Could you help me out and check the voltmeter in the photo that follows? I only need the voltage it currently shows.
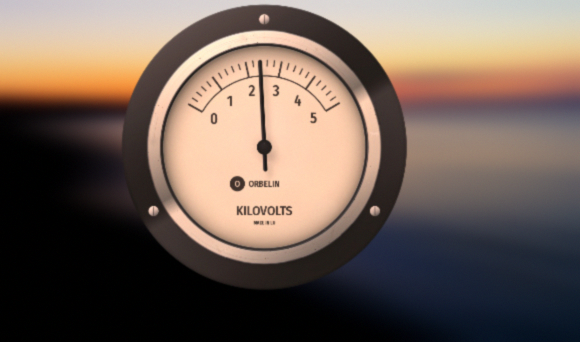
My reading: 2.4 kV
